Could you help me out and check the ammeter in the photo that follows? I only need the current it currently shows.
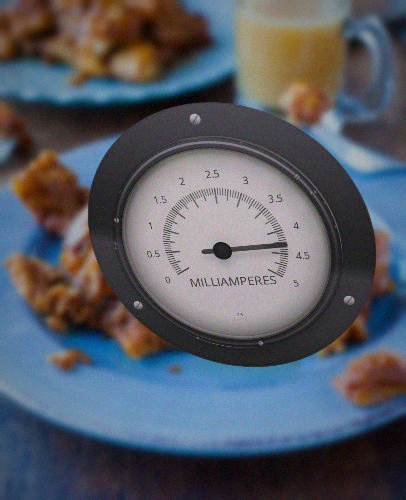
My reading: 4.25 mA
